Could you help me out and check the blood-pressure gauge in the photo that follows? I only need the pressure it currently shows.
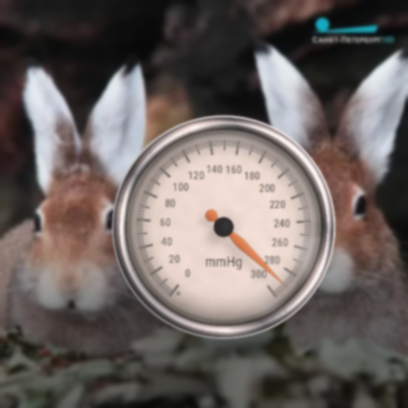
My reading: 290 mmHg
